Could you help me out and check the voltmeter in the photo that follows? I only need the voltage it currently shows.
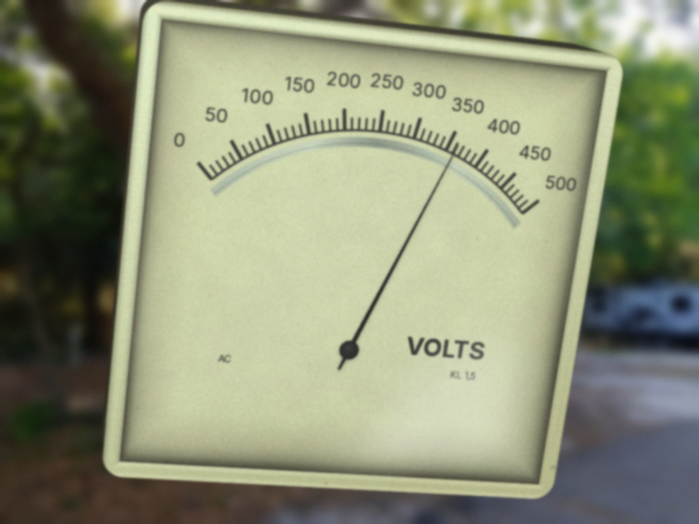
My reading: 360 V
